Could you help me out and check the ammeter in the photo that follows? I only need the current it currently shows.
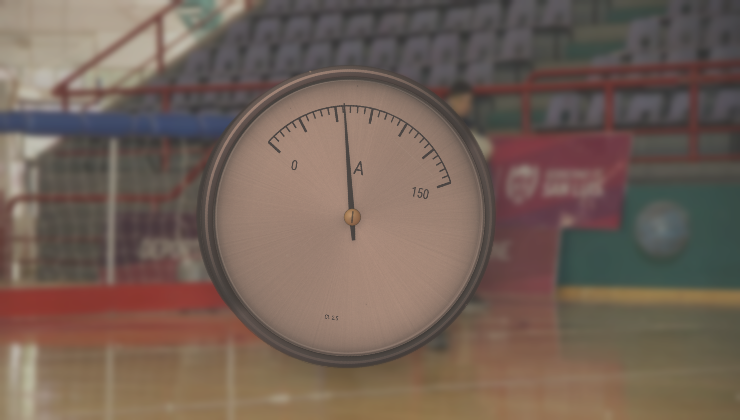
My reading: 55 A
